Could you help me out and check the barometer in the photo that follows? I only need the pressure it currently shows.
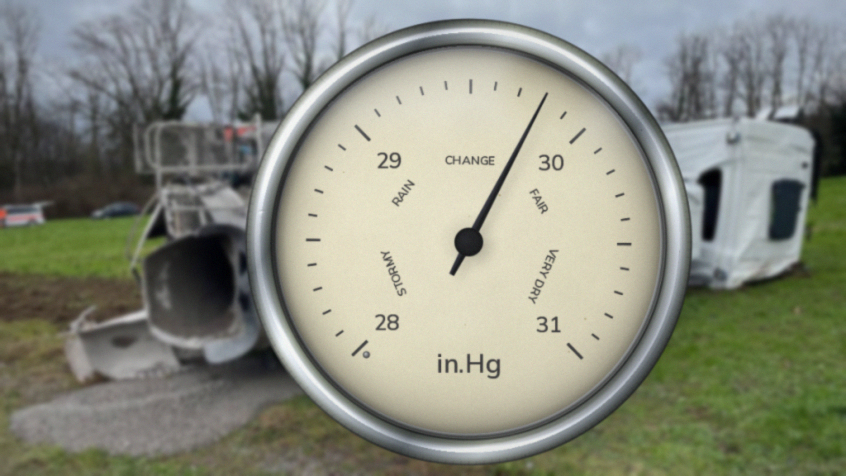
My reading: 29.8 inHg
